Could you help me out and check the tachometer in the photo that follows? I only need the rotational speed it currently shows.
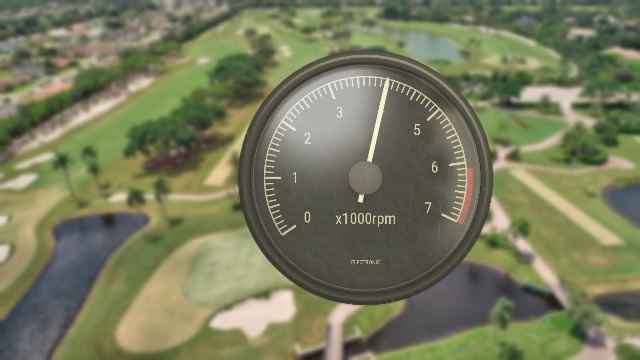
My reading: 4000 rpm
